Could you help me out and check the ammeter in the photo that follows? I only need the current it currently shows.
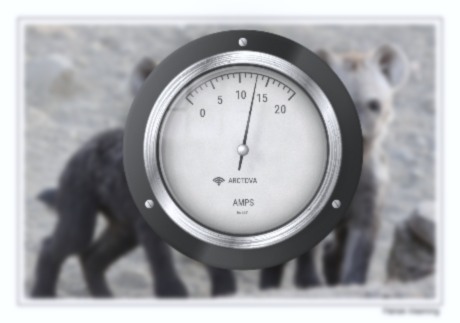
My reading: 13 A
